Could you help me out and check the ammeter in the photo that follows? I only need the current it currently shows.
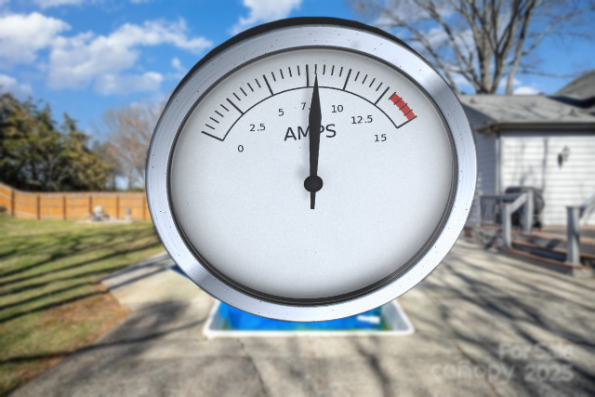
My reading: 8 A
